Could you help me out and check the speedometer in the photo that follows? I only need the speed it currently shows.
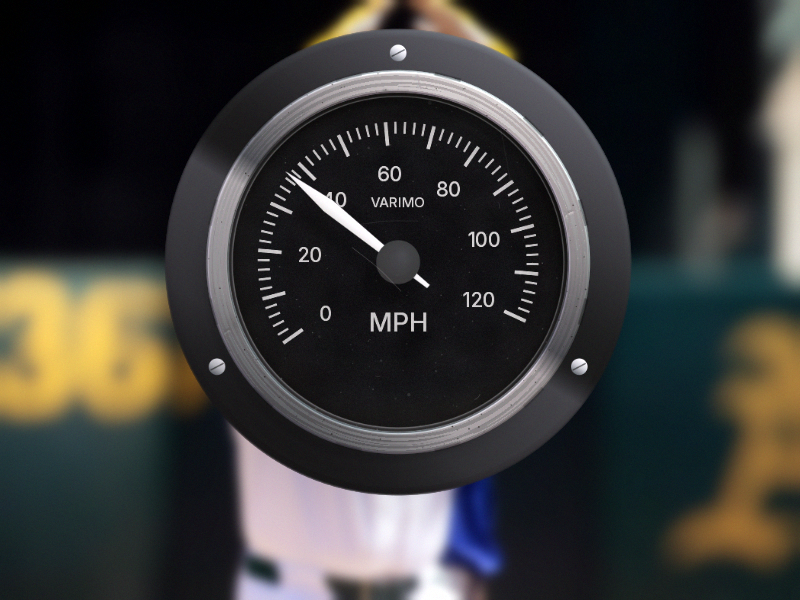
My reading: 37 mph
